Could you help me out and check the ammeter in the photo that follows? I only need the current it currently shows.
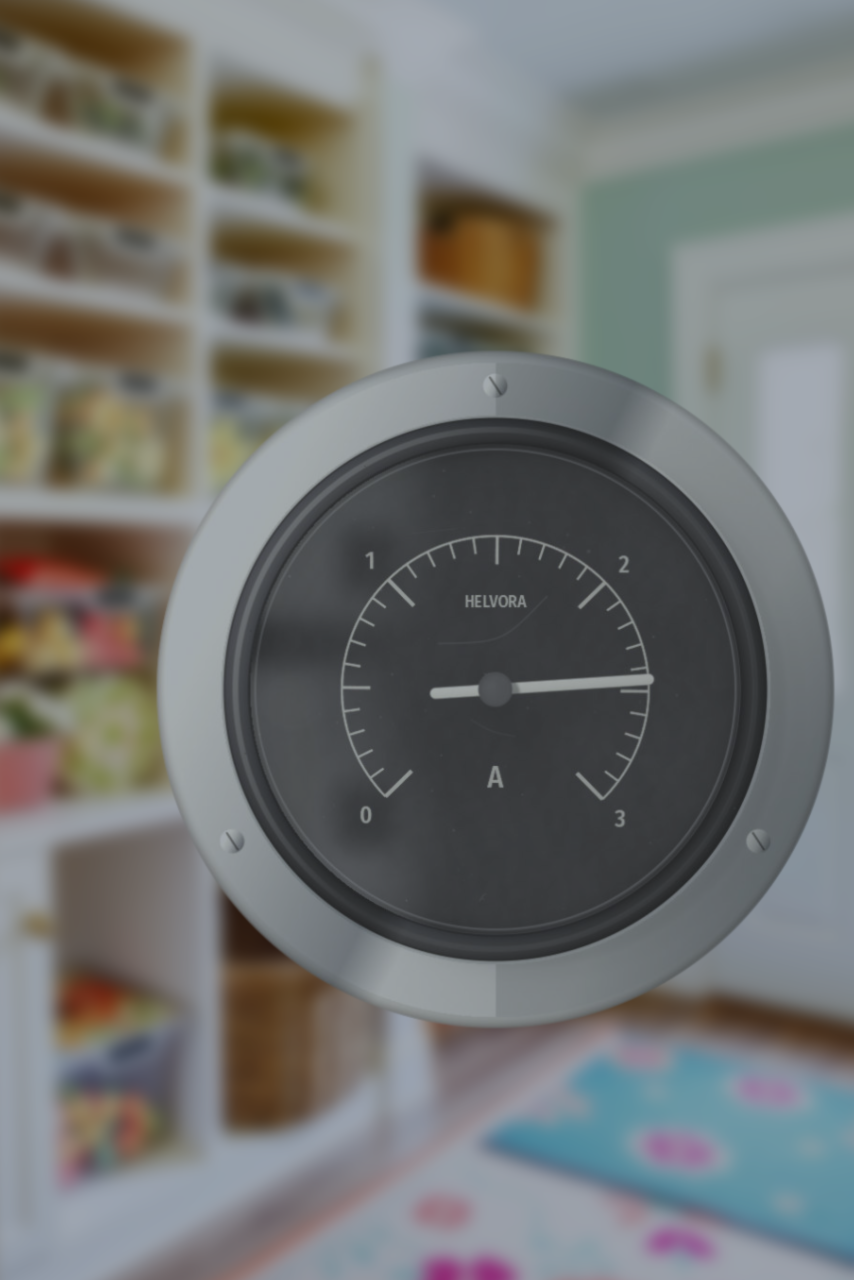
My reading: 2.45 A
